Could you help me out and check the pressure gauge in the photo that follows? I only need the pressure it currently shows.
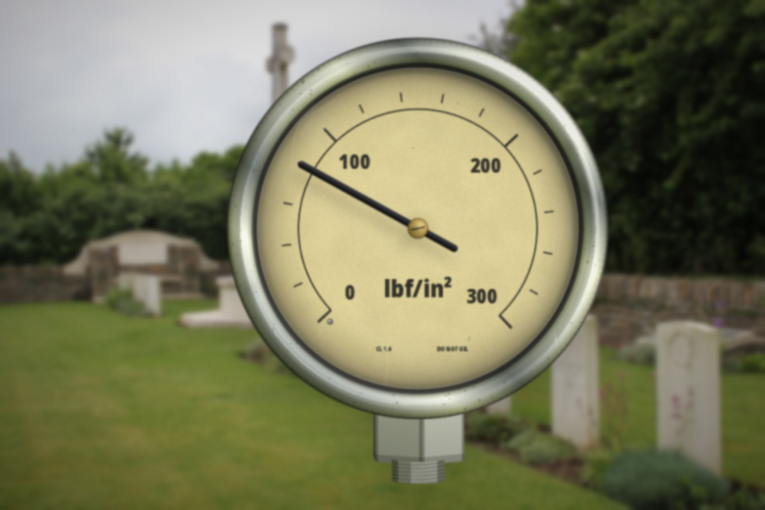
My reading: 80 psi
